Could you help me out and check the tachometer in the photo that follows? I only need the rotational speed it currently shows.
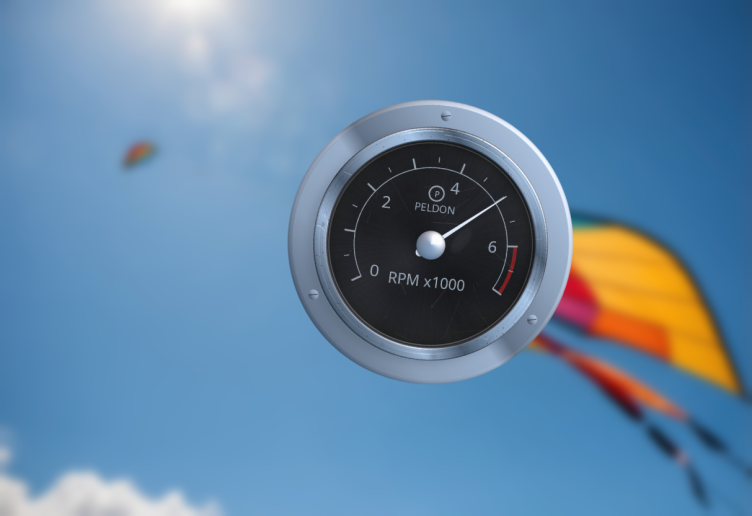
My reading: 5000 rpm
